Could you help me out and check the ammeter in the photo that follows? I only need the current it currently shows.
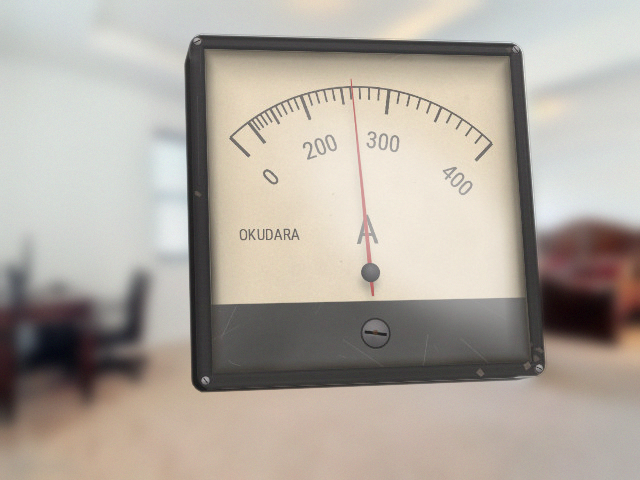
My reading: 260 A
